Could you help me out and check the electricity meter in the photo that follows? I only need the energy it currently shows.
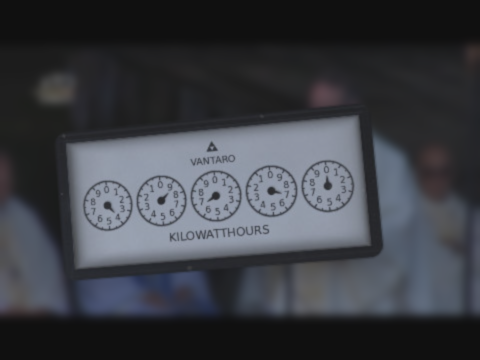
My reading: 38670 kWh
